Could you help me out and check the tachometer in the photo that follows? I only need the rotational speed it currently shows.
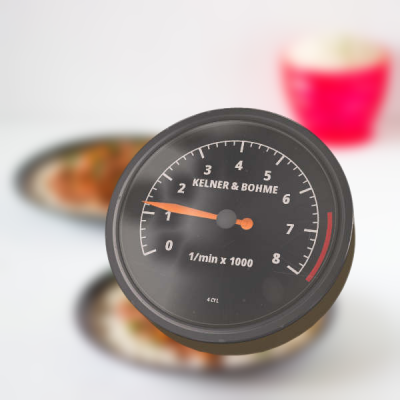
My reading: 1200 rpm
